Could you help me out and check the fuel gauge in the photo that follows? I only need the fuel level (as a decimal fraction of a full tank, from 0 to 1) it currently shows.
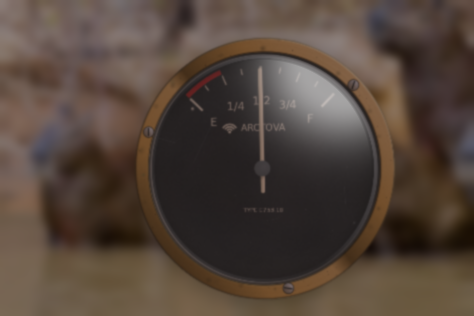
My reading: 0.5
